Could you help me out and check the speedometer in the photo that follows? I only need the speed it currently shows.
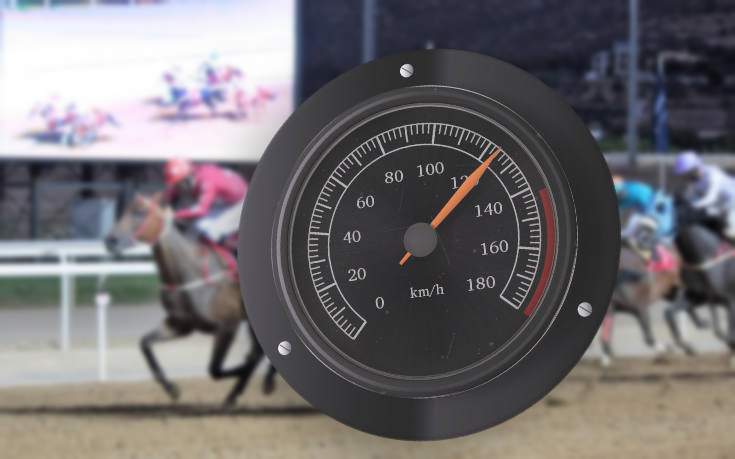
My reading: 124 km/h
